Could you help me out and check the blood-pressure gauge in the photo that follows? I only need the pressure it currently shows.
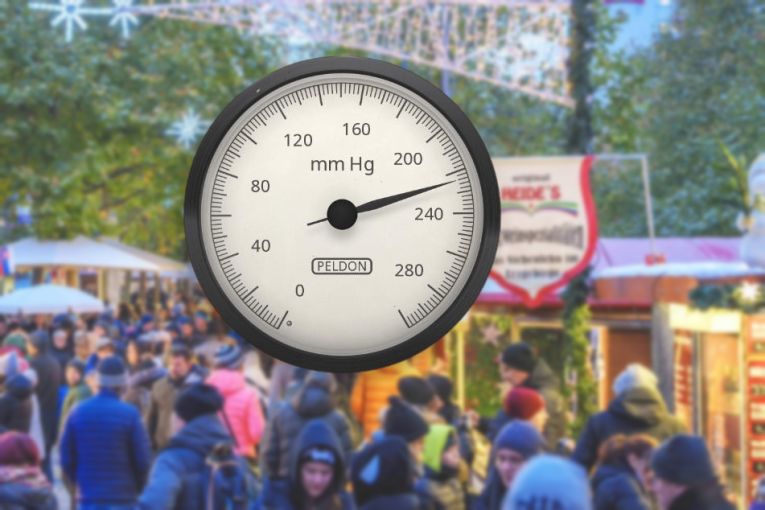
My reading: 224 mmHg
